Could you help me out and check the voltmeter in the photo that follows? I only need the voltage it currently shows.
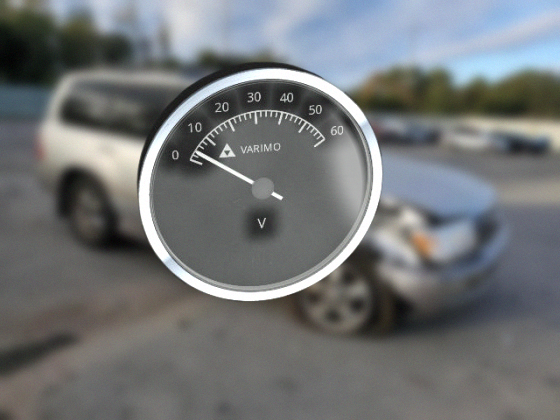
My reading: 4 V
